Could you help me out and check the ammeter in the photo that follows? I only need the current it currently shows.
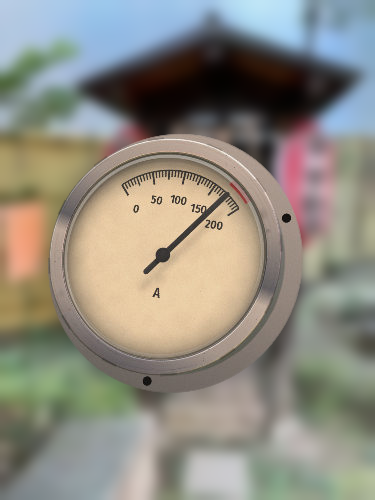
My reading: 175 A
